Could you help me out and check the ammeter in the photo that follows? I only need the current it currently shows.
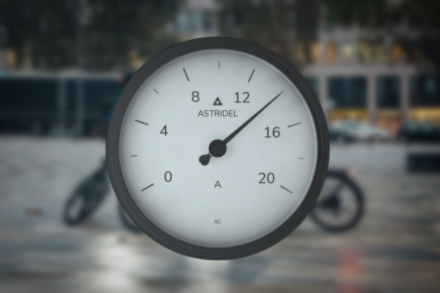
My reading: 14 A
